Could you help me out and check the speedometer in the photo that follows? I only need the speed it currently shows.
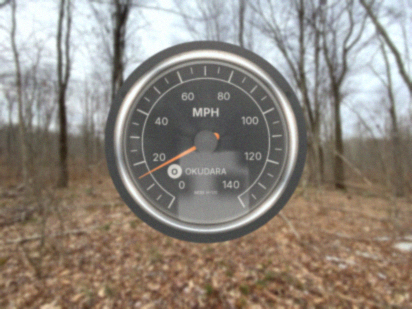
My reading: 15 mph
